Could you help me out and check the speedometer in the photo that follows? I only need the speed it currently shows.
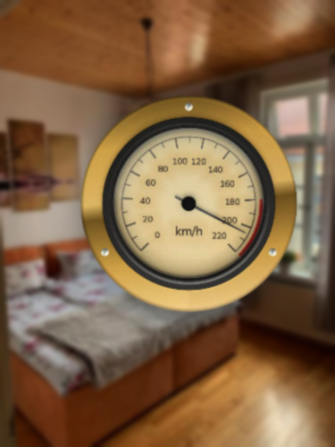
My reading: 205 km/h
